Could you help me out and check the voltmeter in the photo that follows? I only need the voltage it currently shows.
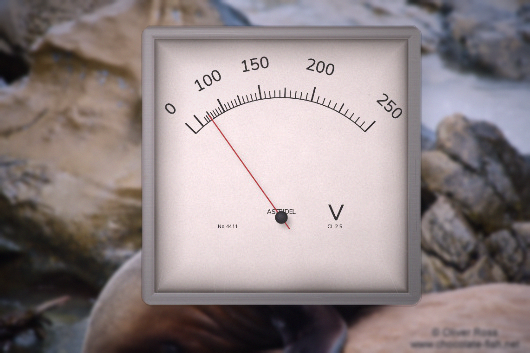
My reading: 75 V
